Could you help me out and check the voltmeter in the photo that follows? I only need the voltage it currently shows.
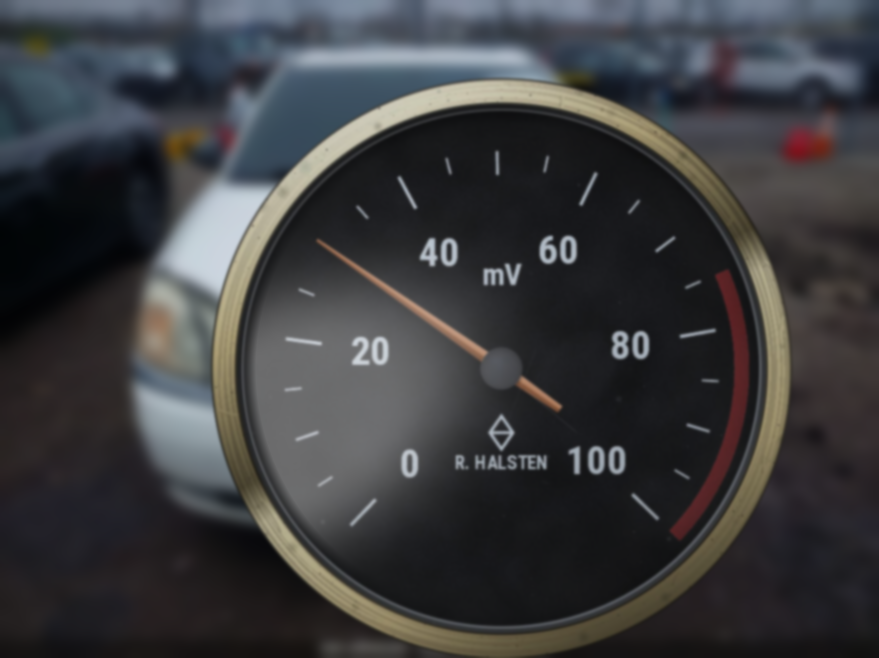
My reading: 30 mV
